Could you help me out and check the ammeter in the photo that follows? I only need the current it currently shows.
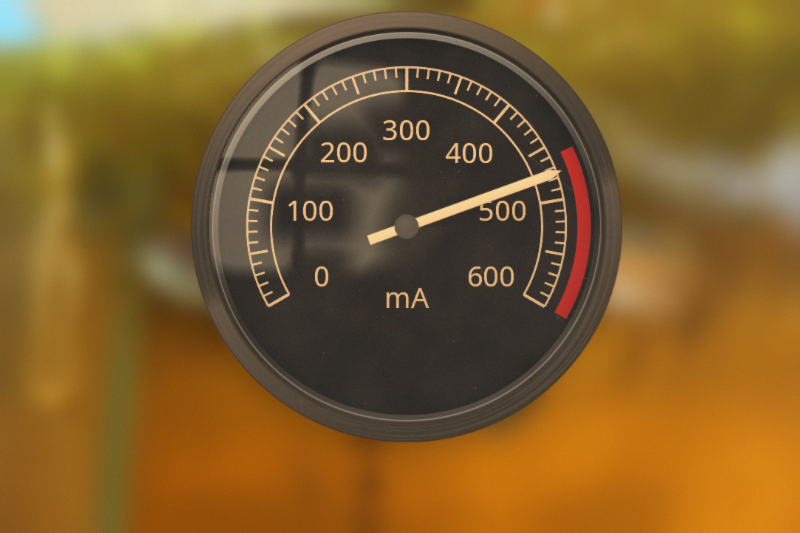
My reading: 475 mA
